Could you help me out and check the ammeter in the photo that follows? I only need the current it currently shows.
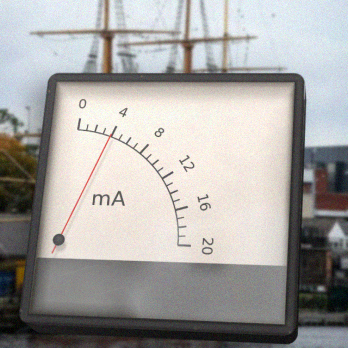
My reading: 4 mA
